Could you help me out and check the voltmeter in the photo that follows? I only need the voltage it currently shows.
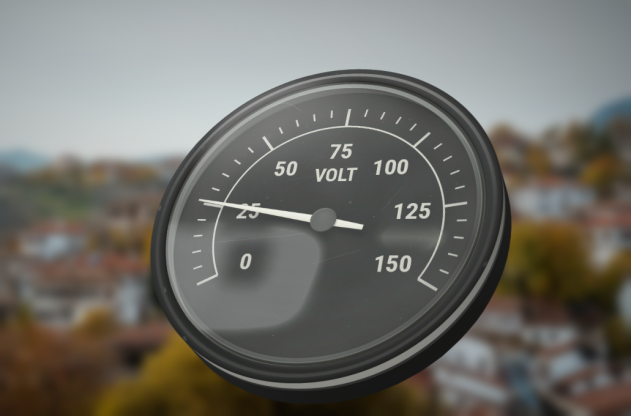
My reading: 25 V
